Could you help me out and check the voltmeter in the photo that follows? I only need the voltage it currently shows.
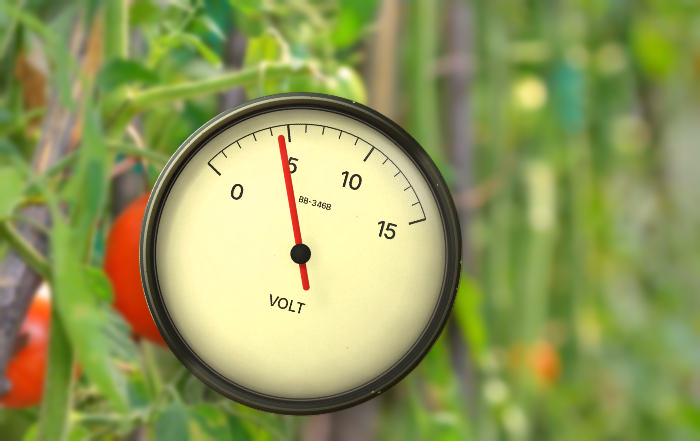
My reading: 4.5 V
